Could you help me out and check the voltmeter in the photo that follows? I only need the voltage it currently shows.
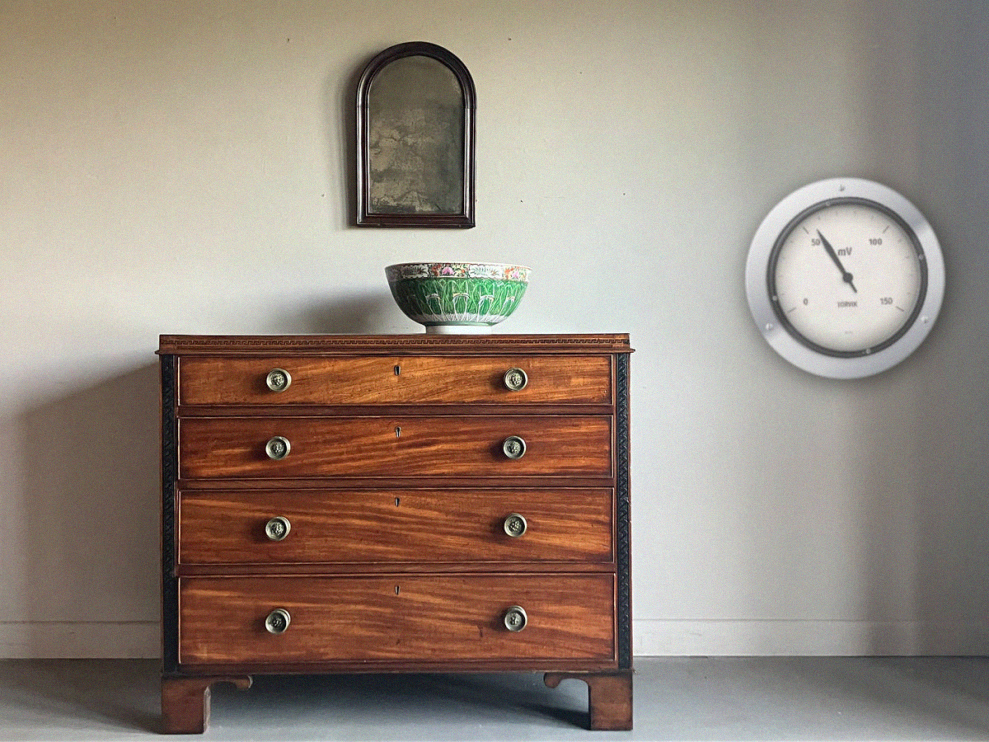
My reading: 55 mV
